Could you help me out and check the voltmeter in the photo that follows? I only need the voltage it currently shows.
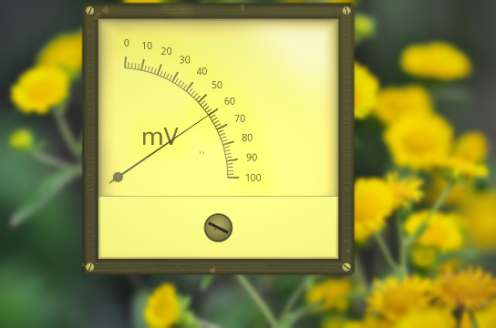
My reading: 60 mV
